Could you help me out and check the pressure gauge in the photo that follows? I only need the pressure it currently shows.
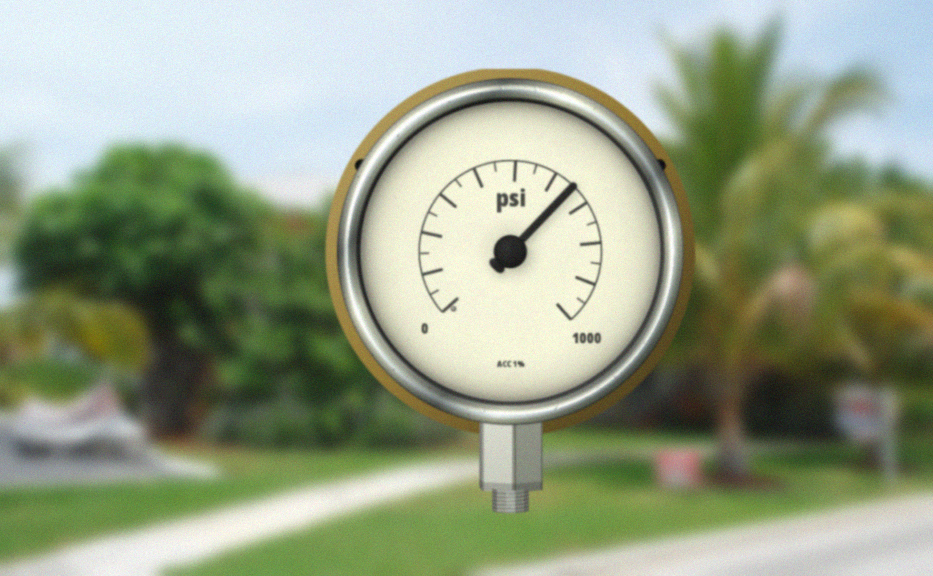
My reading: 650 psi
